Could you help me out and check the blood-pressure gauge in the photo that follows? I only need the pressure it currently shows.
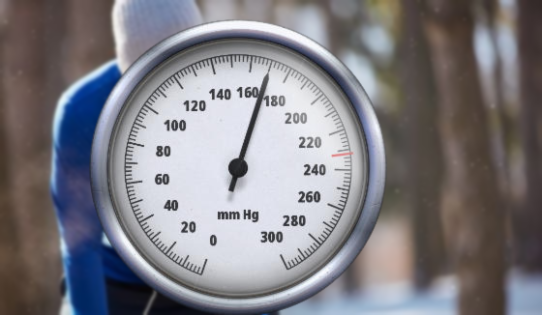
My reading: 170 mmHg
